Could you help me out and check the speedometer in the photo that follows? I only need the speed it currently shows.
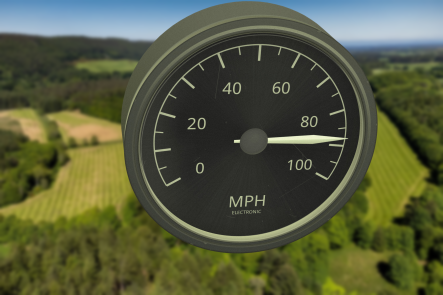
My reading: 87.5 mph
